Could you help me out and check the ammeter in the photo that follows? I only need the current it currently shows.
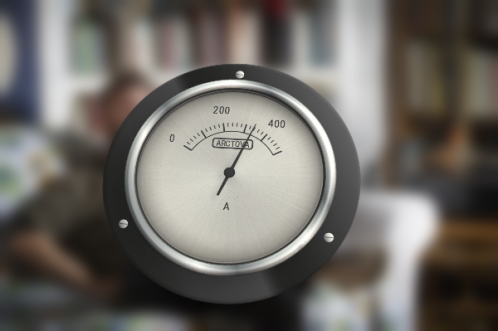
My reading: 340 A
